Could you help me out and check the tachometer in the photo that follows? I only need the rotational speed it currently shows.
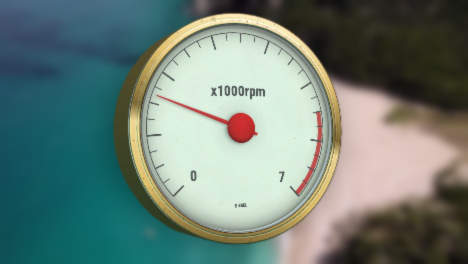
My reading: 1625 rpm
